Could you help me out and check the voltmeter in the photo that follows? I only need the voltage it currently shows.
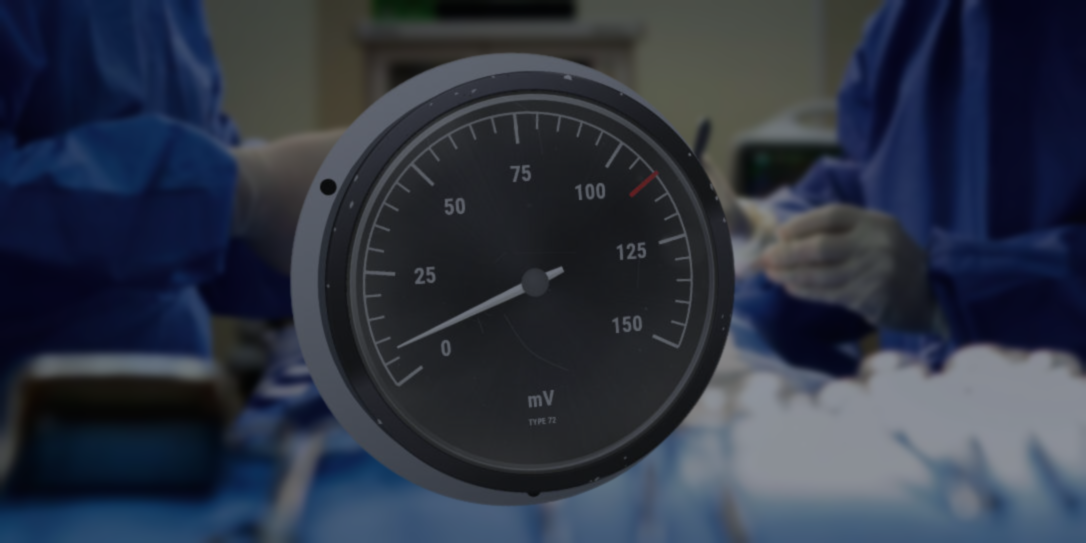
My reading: 7.5 mV
